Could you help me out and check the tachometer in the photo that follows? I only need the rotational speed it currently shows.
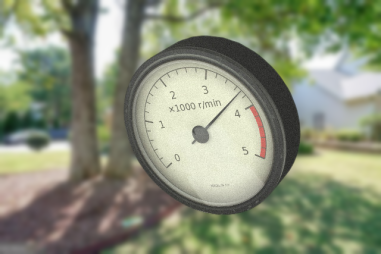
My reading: 3700 rpm
